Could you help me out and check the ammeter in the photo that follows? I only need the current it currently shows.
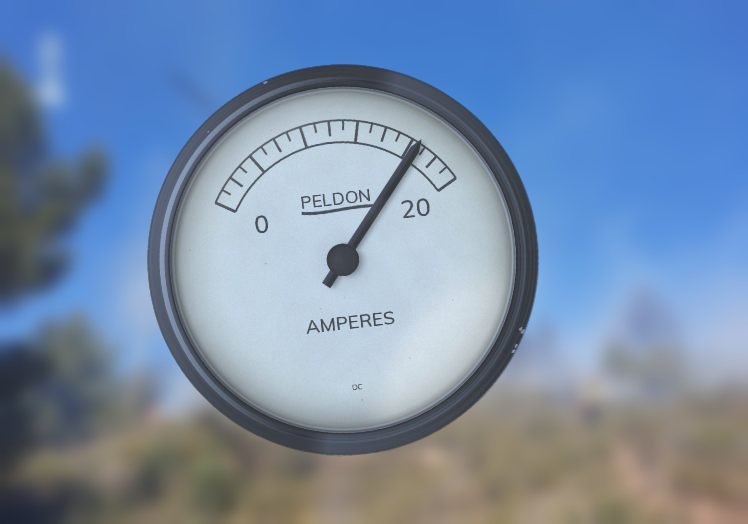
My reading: 16.5 A
